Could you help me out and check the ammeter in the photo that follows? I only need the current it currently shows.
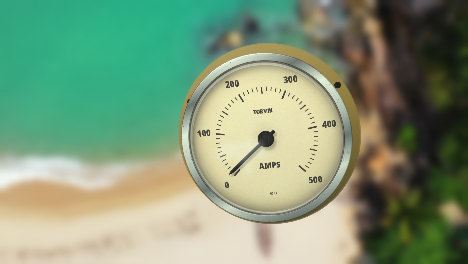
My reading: 10 A
